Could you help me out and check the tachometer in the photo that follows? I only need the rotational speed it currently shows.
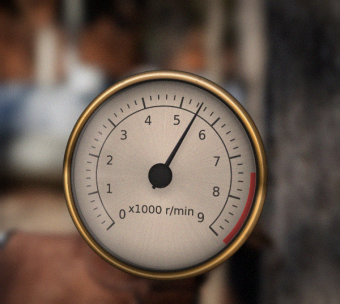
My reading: 5500 rpm
